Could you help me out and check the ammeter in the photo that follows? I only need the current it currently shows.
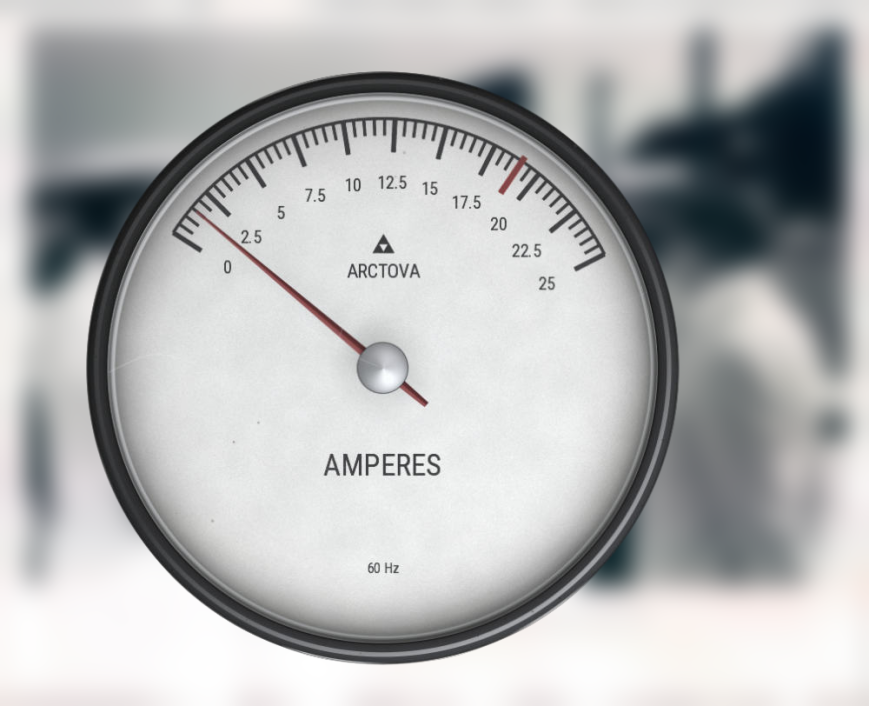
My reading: 1.5 A
